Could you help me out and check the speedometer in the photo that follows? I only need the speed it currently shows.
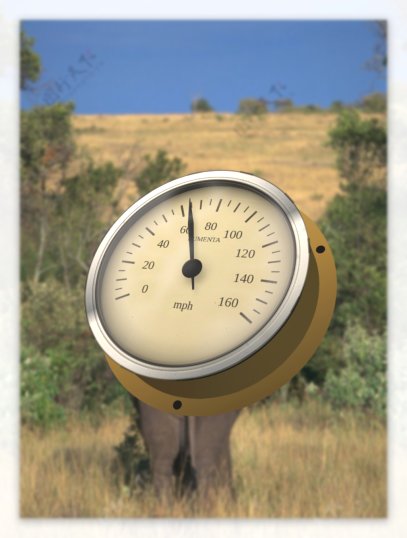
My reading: 65 mph
